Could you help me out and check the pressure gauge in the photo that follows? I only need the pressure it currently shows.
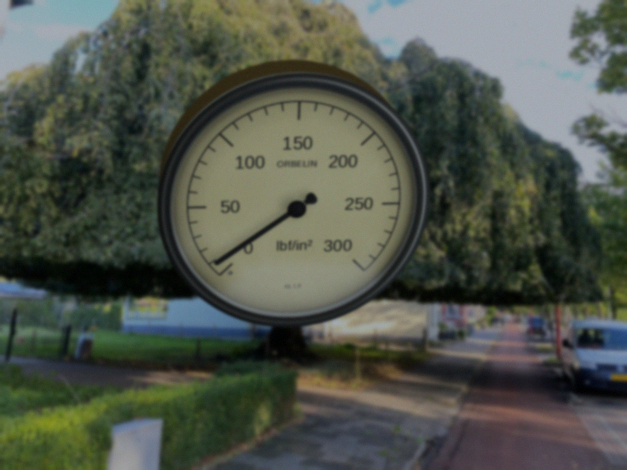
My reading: 10 psi
